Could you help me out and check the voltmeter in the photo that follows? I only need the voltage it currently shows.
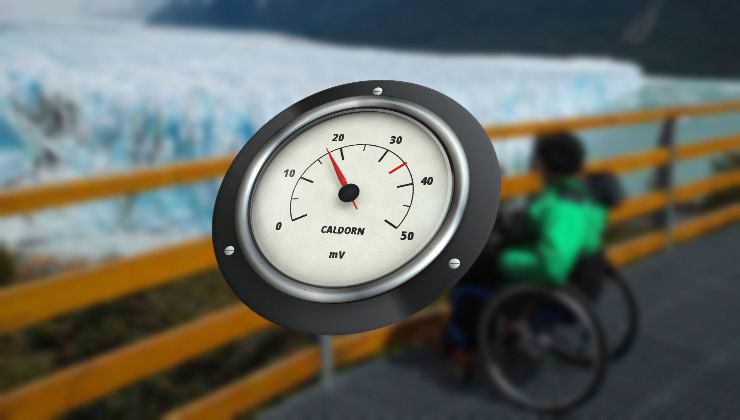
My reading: 17.5 mV
